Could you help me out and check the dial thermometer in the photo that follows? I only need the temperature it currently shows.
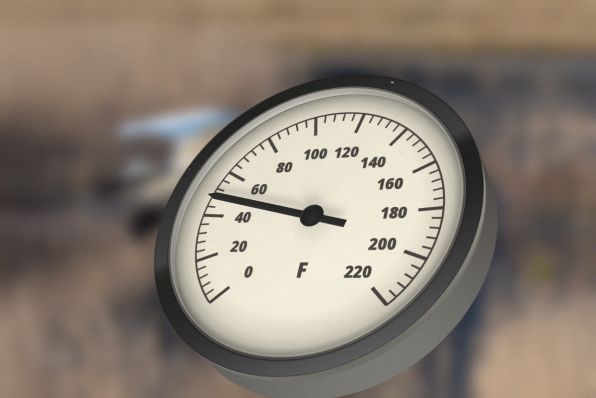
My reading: 48 °F
